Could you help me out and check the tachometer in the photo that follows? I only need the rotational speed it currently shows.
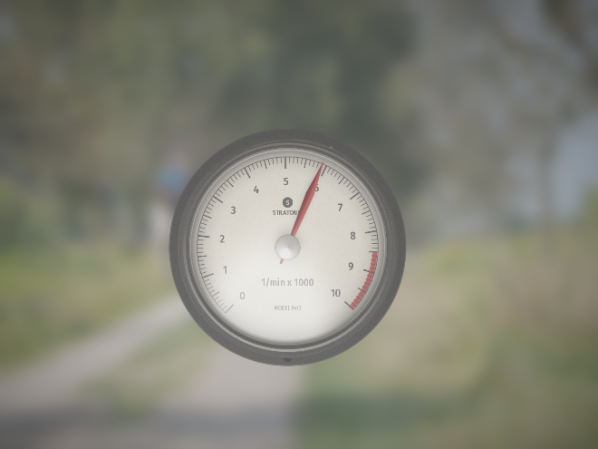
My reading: 5900 rpm
